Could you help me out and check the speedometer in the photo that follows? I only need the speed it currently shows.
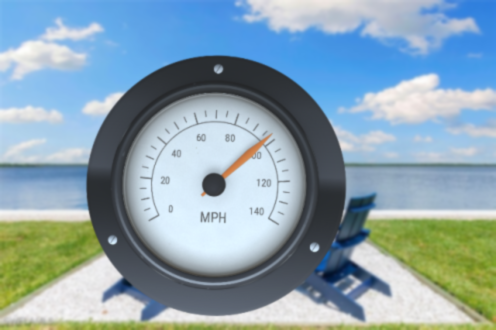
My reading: 97.5 mph
